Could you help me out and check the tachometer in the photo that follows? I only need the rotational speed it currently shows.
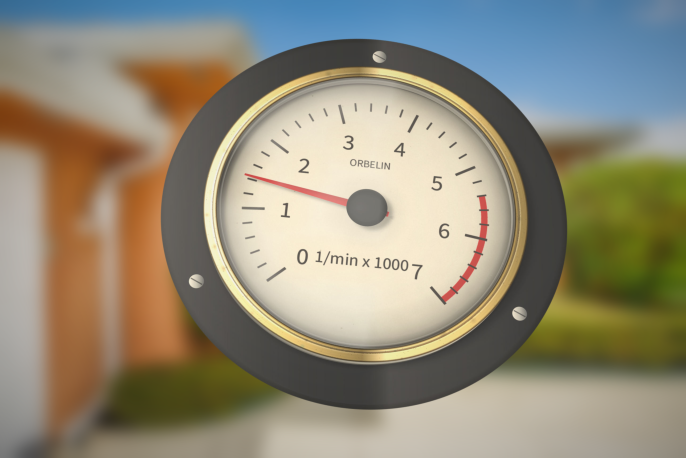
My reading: 1400 rpm
